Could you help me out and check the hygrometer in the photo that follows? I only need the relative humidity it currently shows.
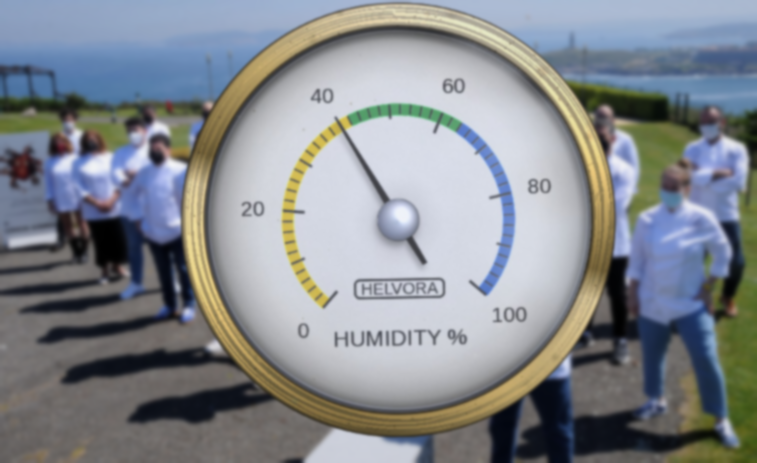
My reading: 40 %
